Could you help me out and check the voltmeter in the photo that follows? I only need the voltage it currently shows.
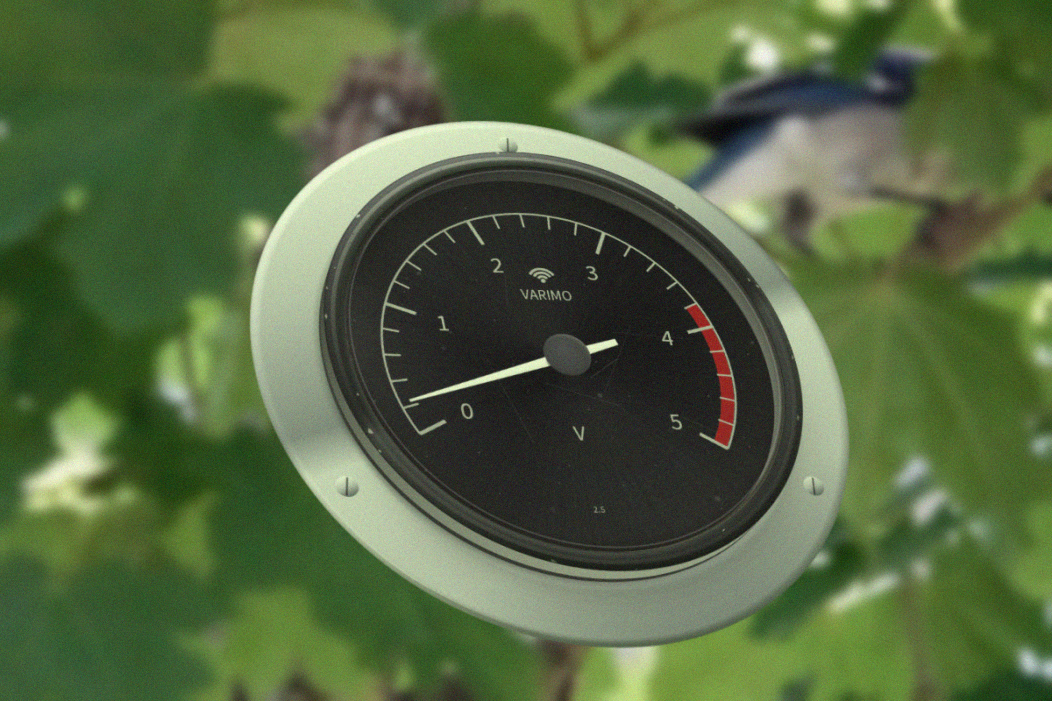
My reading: 0.2 V
